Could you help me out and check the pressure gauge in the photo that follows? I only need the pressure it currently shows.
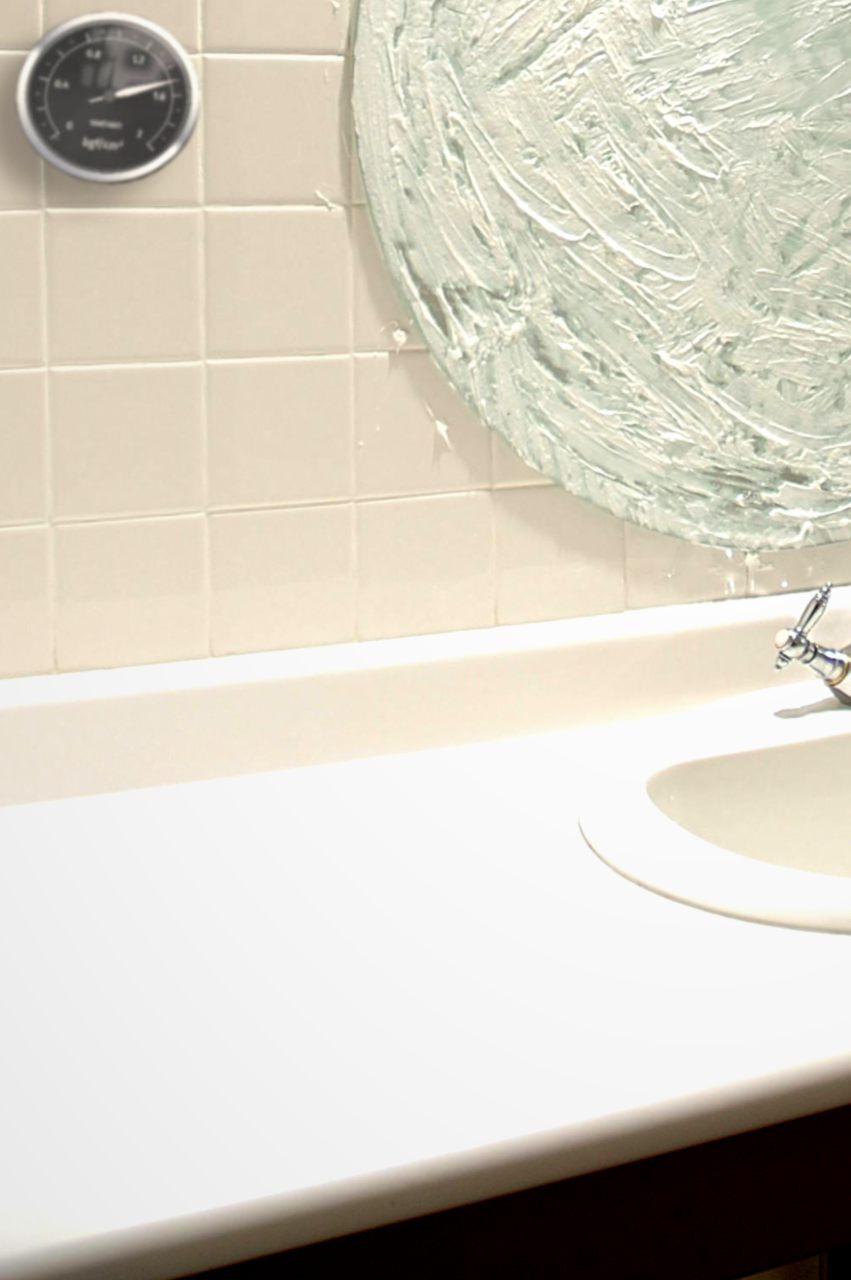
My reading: 1.5 kg/cm²
